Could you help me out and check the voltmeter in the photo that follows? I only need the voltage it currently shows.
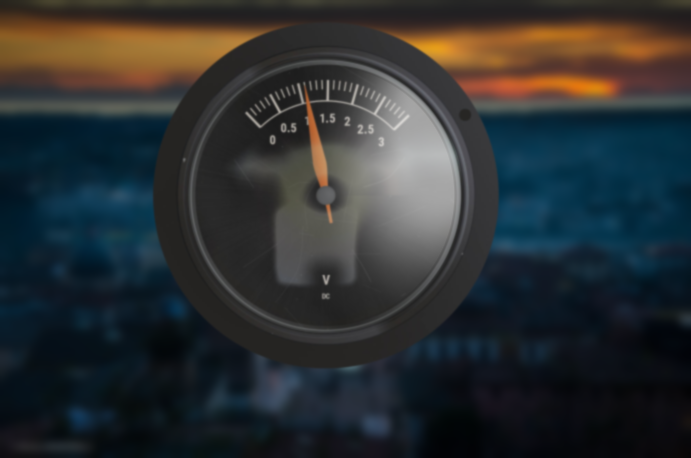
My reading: 1.1 V
